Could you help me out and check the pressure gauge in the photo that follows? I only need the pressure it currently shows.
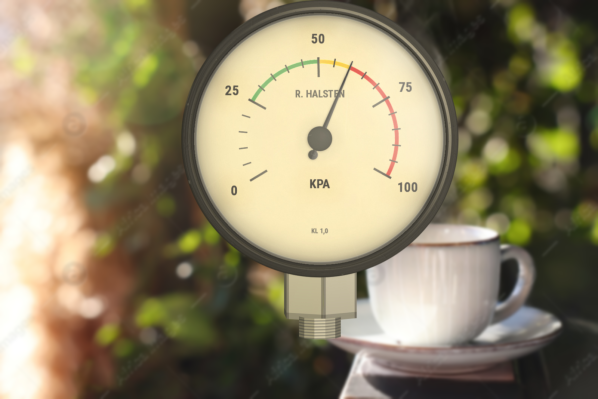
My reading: 60 kPa
